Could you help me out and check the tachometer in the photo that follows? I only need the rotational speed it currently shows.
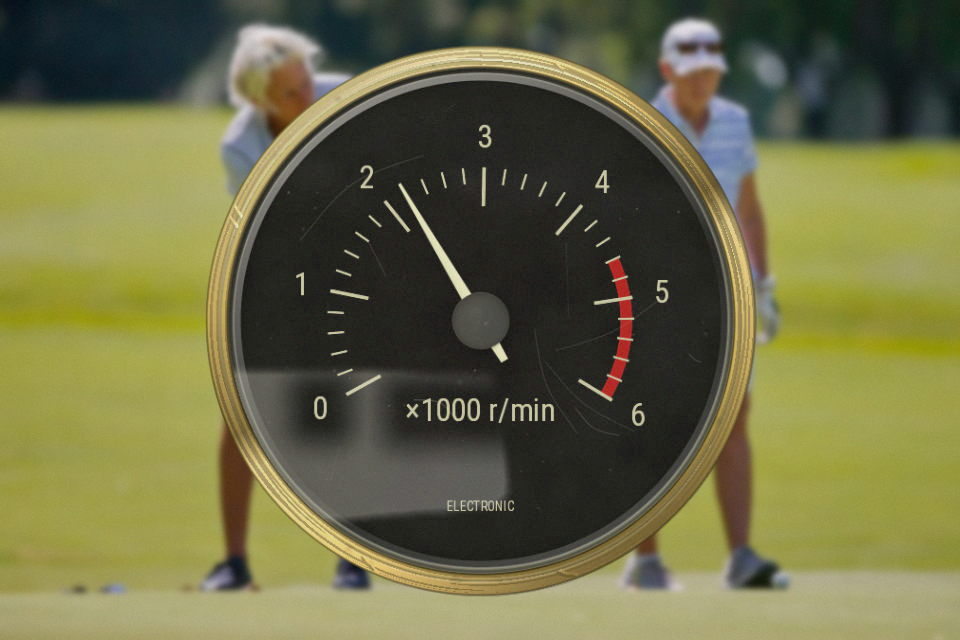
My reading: 2200 rpm
